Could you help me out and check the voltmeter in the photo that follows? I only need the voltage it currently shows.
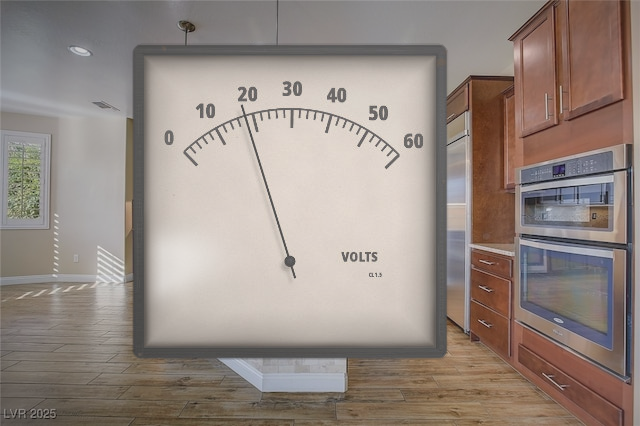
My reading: 18 V
